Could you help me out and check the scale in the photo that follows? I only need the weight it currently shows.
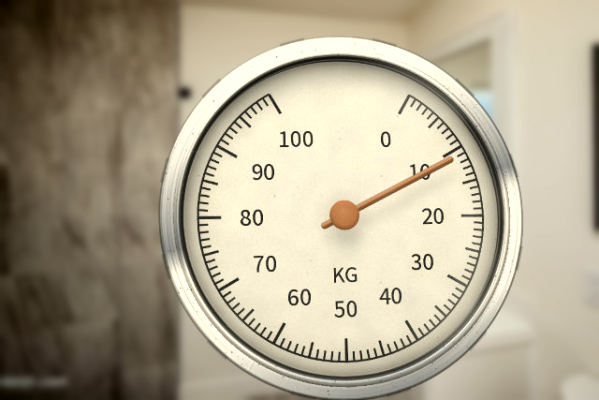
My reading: 11 kg
